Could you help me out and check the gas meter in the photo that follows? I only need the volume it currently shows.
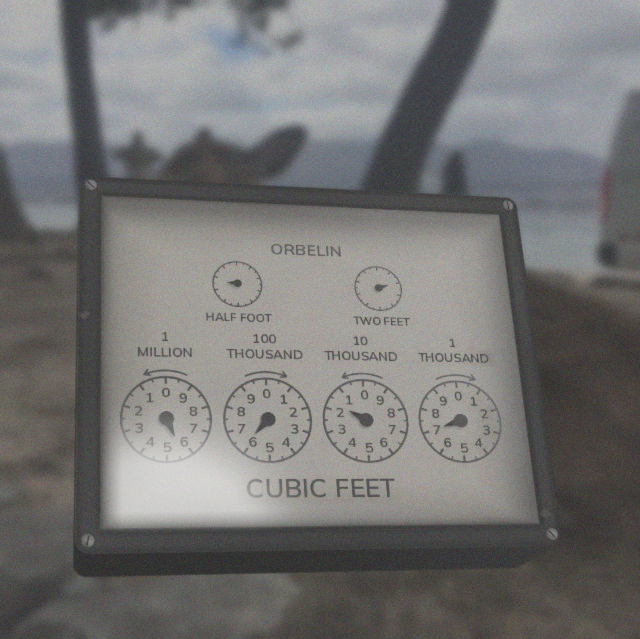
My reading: 561700 ft³
